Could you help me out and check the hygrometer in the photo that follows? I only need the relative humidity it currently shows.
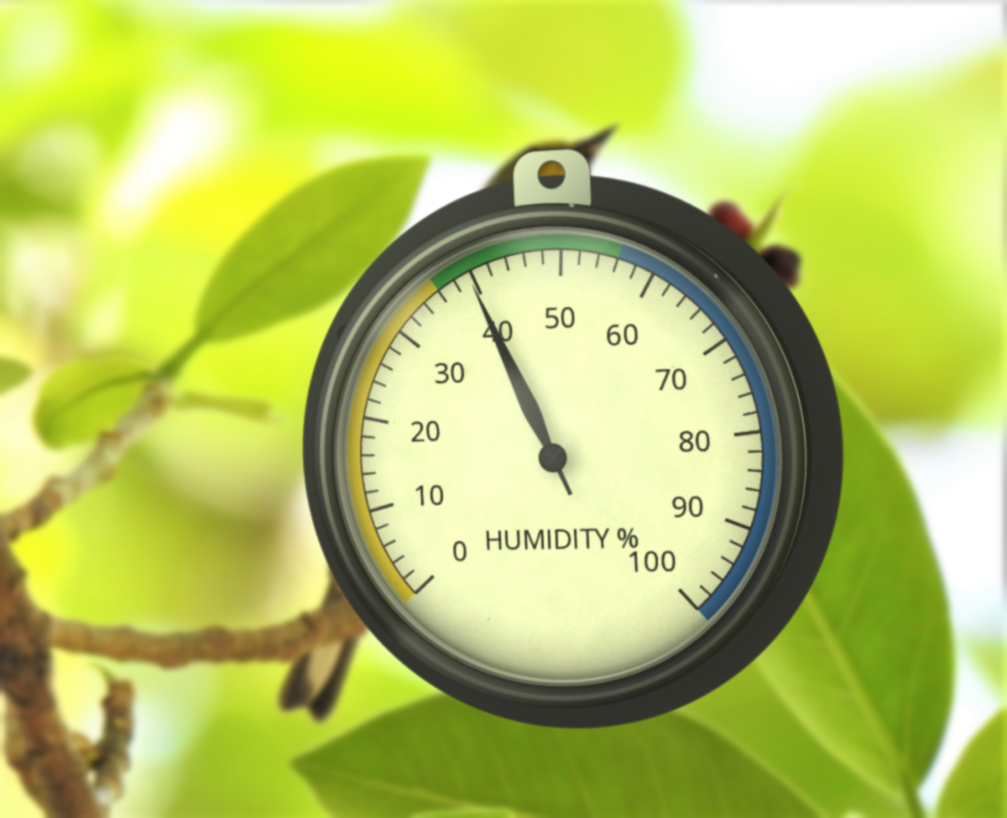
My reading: 40 %
